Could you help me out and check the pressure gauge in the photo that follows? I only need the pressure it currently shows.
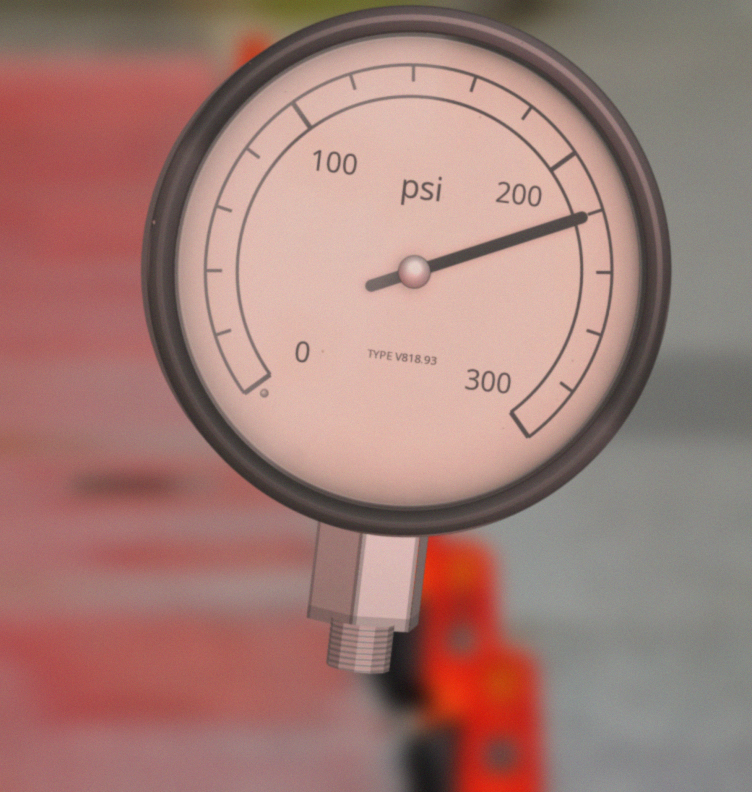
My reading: 220 psi
